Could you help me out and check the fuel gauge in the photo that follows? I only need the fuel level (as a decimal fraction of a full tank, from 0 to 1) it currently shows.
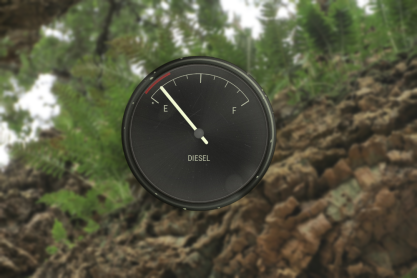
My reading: 0.125
